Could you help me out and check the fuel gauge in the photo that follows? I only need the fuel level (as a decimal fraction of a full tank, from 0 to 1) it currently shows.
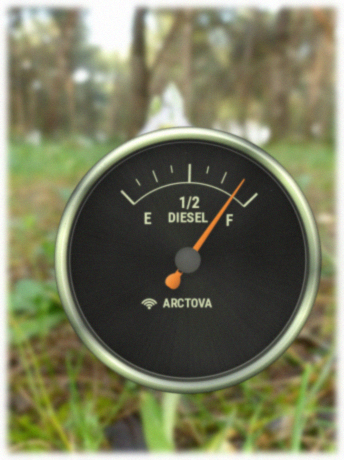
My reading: 0.875
